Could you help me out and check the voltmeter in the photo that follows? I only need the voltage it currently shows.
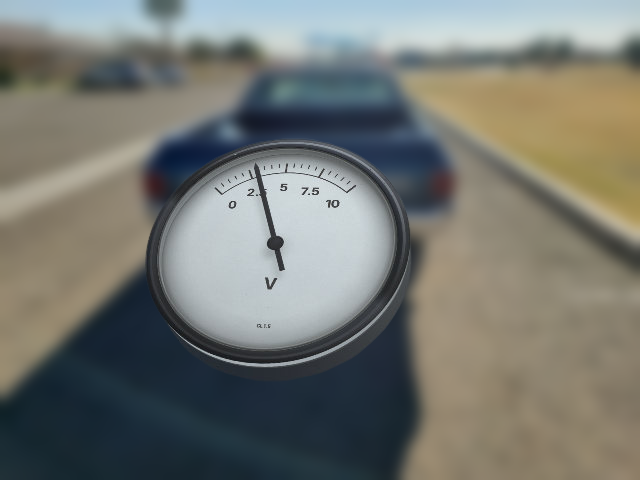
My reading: 3 V
